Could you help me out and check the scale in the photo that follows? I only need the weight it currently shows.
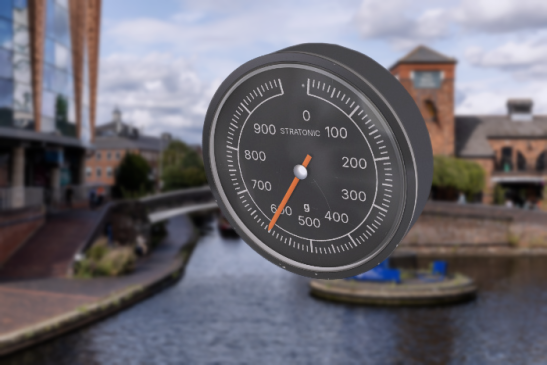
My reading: 600 g
